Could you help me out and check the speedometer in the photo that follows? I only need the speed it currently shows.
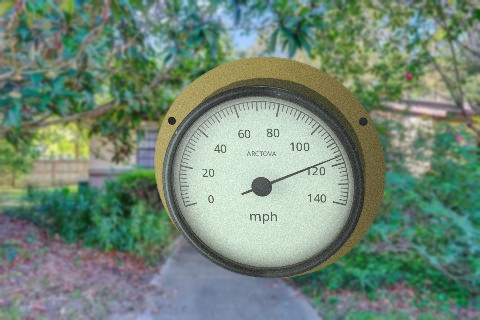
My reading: 116 mph
